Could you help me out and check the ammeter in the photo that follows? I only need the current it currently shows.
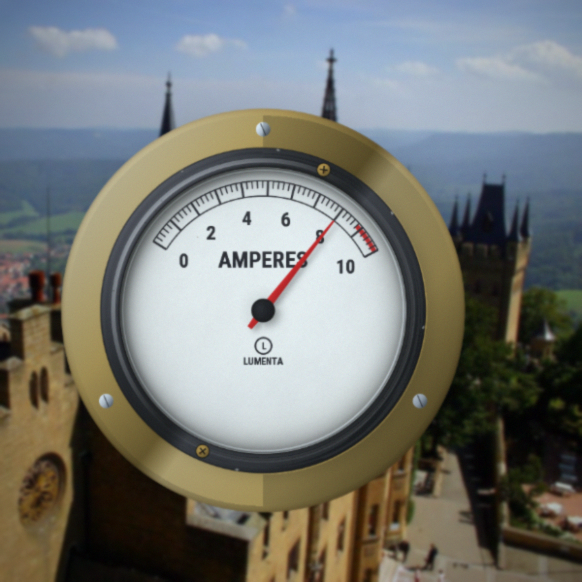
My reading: 8 A
